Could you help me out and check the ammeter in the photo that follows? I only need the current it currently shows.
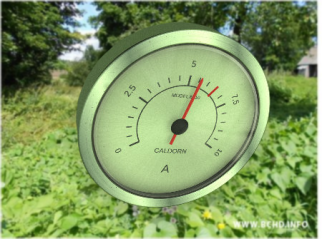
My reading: 5.5 A
